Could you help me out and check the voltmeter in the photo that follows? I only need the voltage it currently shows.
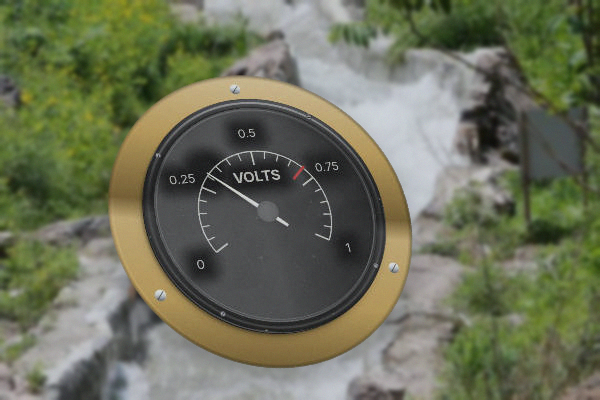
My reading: 0.3 V
